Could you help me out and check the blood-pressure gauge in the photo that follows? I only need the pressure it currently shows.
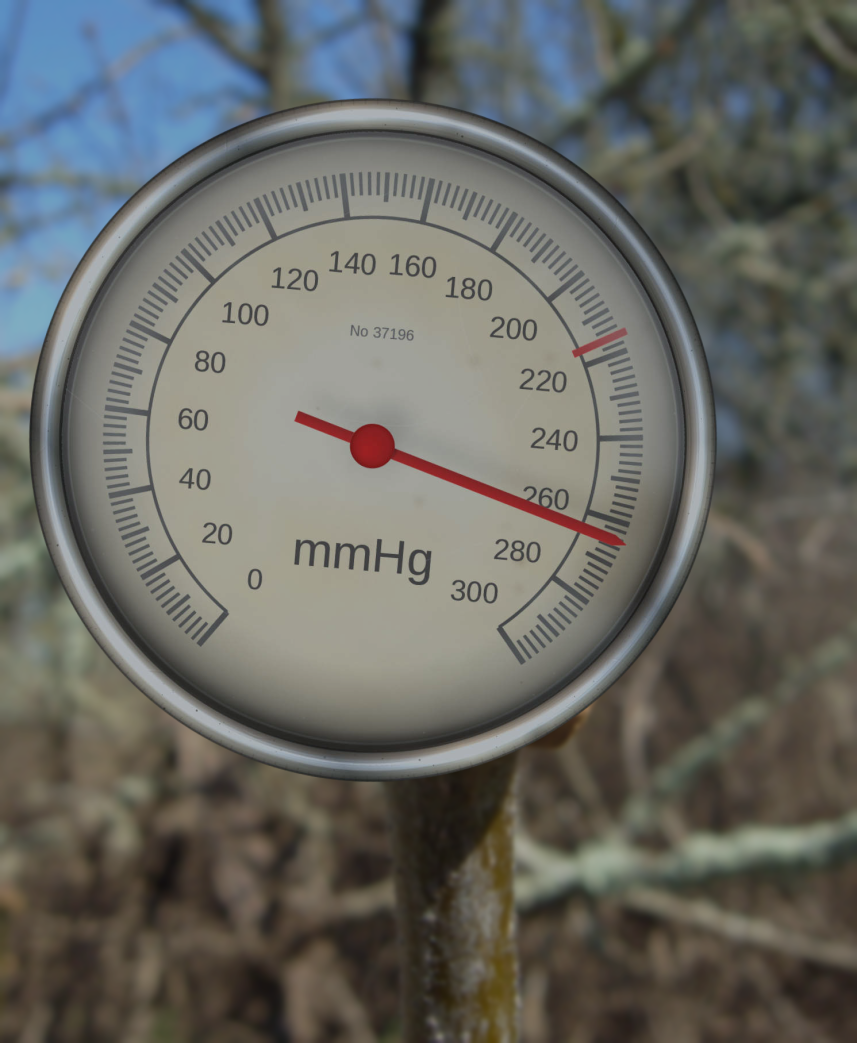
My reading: 264 mmHg
